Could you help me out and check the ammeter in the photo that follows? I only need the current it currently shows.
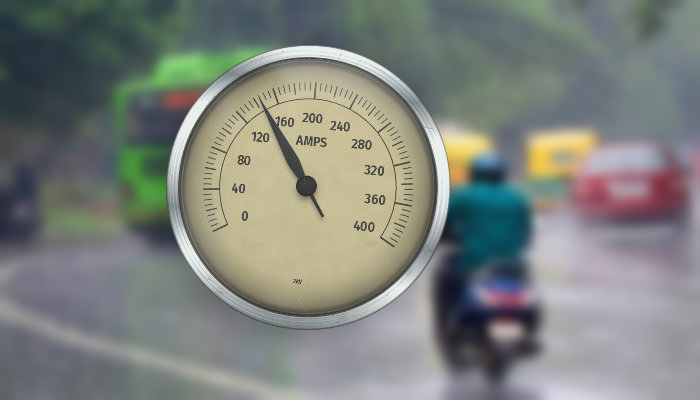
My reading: 145 A
